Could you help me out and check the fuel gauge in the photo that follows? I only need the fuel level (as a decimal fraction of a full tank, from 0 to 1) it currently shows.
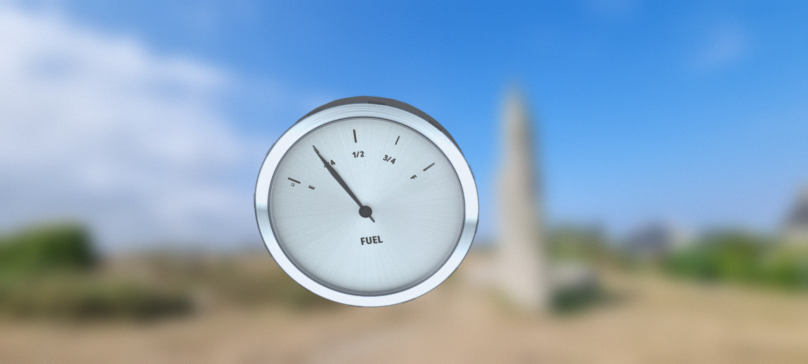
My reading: 0.25
